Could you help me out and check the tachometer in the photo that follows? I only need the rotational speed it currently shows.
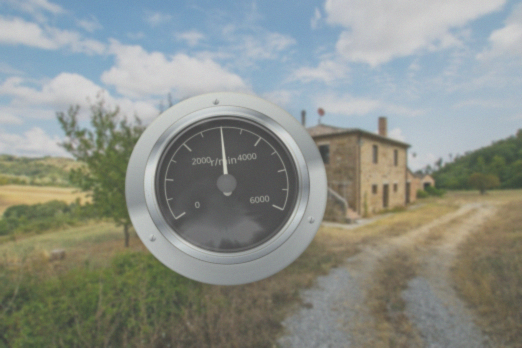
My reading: 3000 rpm
